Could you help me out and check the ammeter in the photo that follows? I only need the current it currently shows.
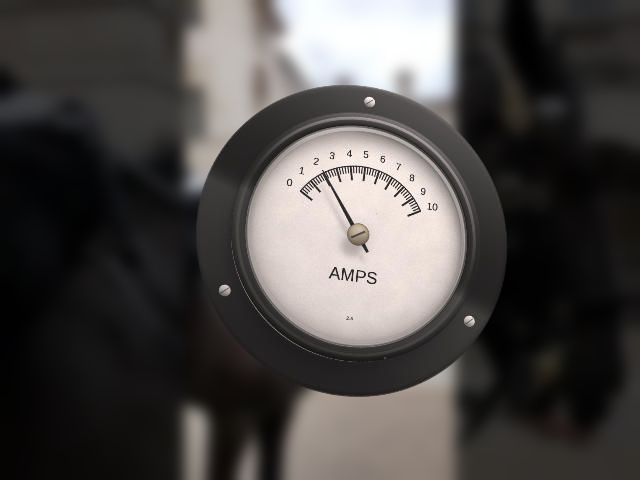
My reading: 2 A
